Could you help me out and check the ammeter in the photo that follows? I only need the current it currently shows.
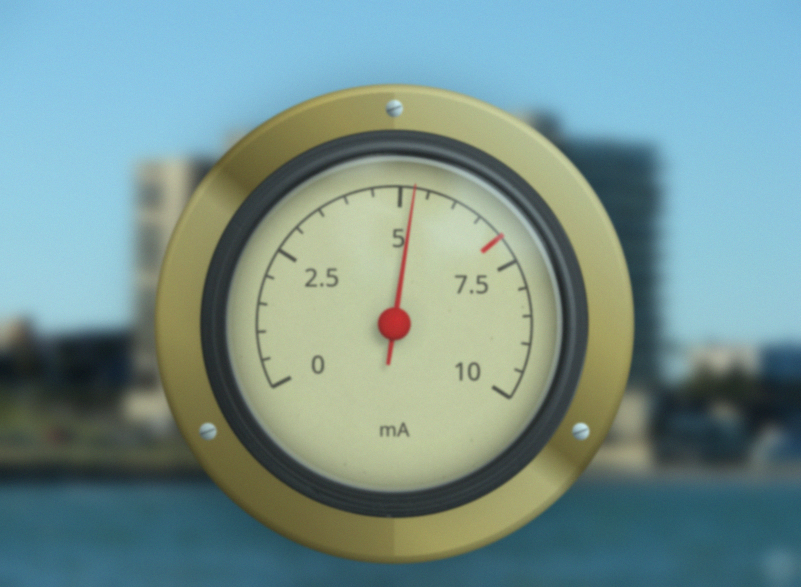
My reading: 5.25 mA
